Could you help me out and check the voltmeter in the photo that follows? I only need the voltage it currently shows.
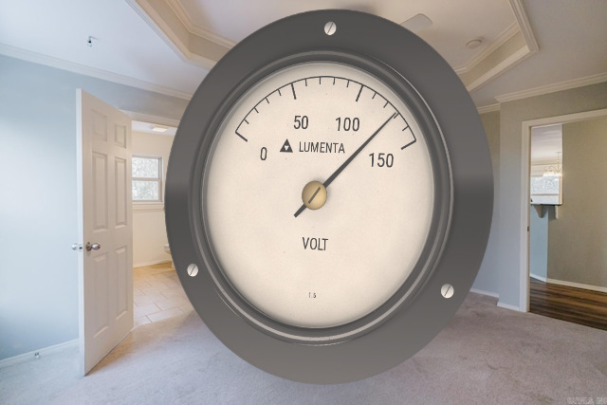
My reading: 130 V
